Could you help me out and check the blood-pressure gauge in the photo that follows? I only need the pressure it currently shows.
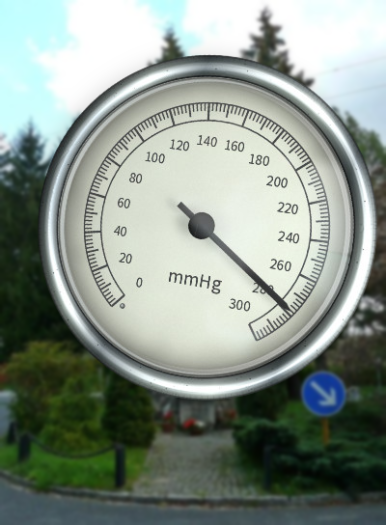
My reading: 278 mmHg
